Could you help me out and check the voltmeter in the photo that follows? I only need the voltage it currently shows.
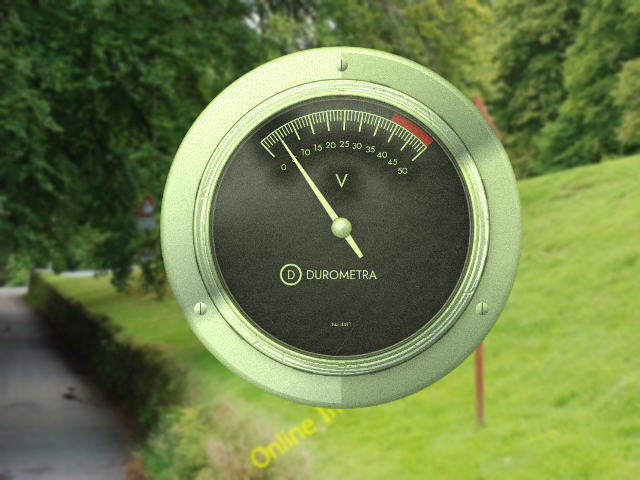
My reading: 5 V
